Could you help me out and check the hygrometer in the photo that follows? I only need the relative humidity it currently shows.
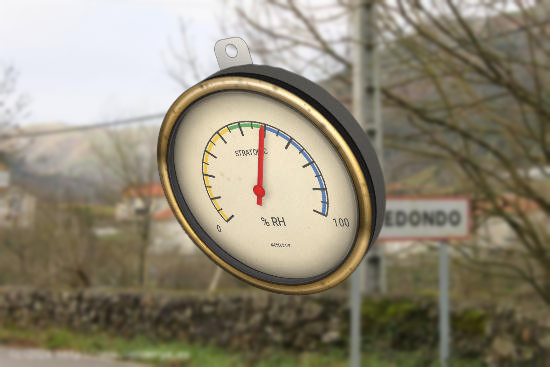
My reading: 60 %
